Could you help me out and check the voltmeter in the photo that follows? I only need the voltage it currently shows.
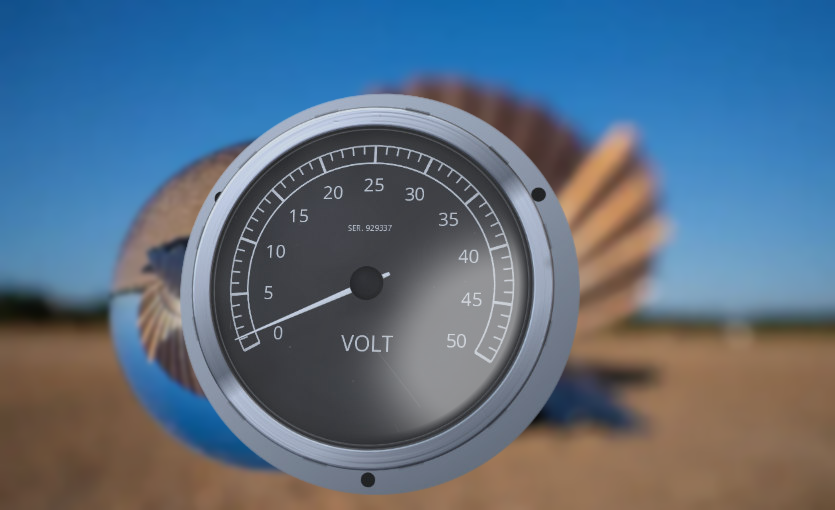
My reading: 1 V
